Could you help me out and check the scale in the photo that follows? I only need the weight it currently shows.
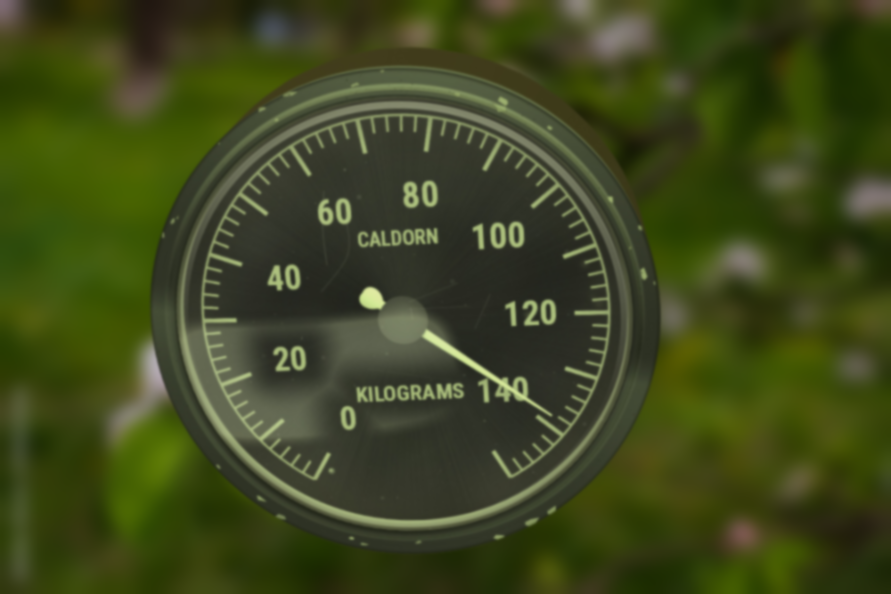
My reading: 138 kg
